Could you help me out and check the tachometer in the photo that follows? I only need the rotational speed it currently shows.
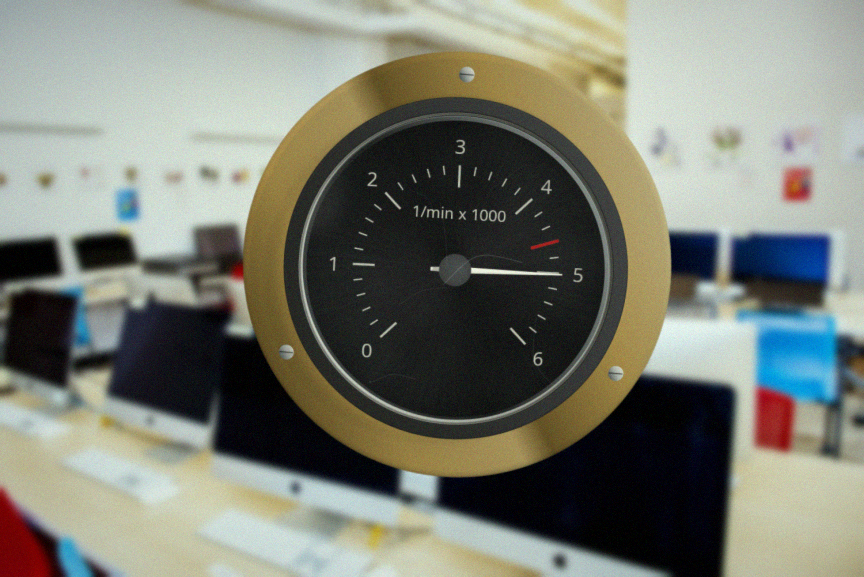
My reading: 5000 rpm
